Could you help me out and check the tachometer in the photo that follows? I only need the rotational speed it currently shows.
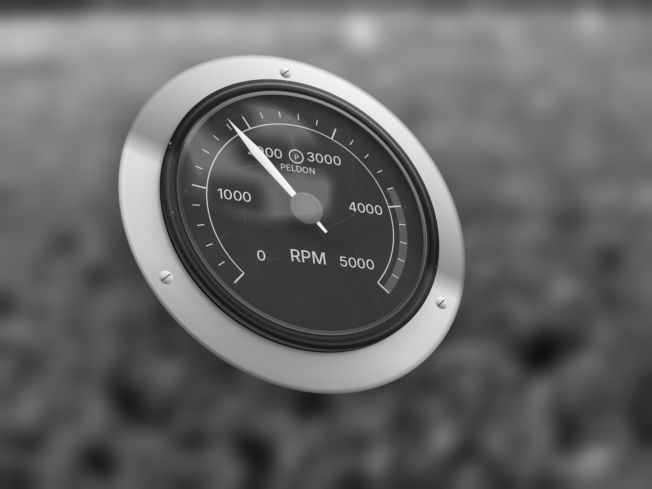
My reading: 1800 rpm
